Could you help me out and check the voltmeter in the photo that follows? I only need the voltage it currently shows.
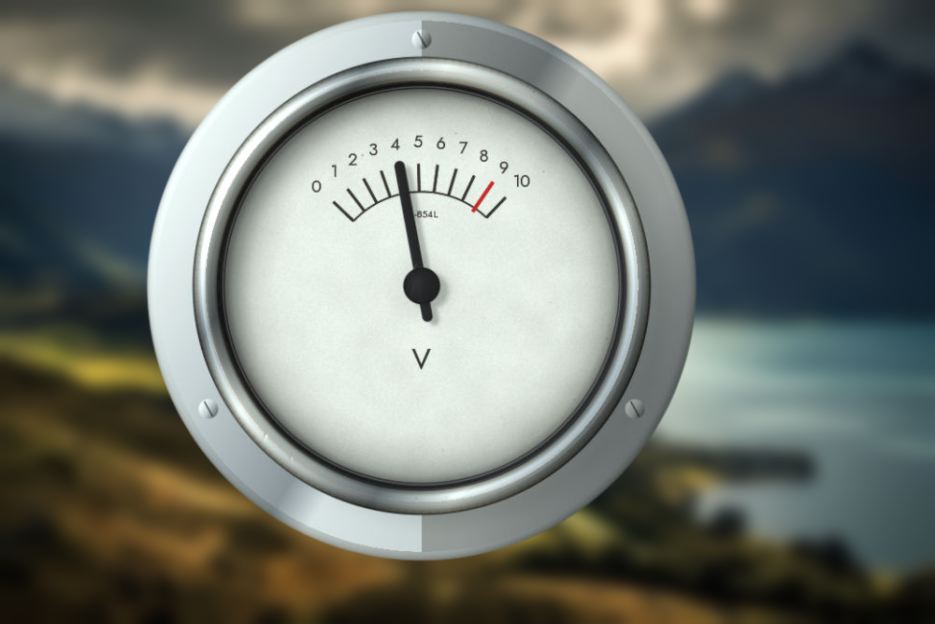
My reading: 4 V
